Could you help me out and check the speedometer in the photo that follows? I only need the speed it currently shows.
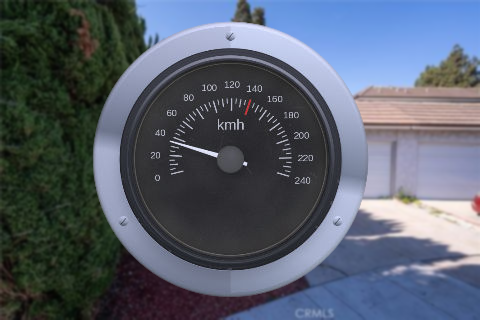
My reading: 35 km/h
